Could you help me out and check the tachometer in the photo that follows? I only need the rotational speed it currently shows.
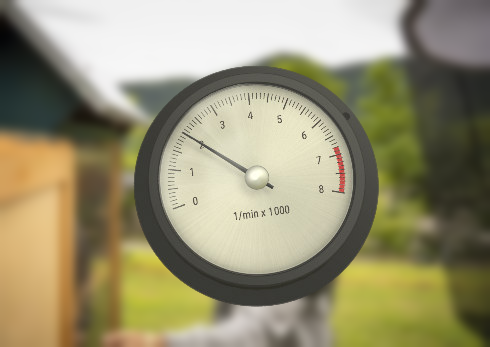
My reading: 2000 rpm
